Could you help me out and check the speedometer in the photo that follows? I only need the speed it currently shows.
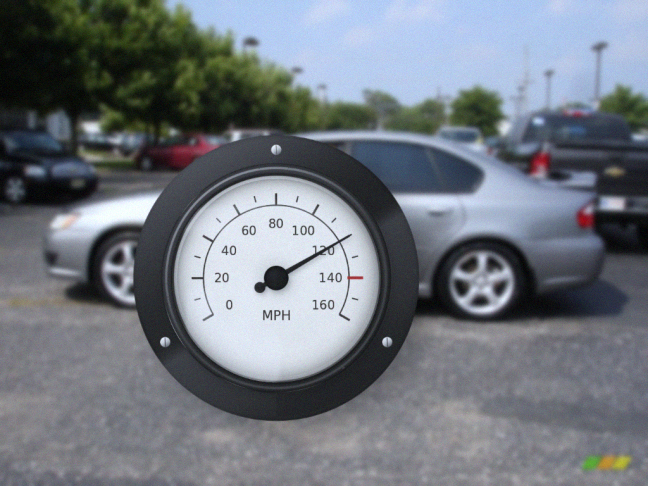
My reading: 120 mph
